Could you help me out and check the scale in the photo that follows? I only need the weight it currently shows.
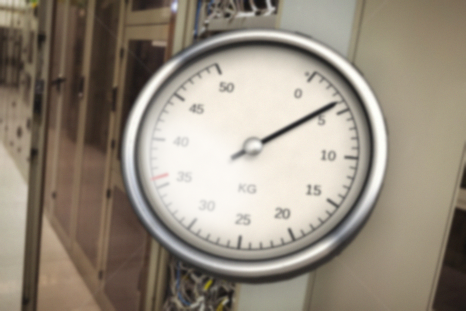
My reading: 4 kg
